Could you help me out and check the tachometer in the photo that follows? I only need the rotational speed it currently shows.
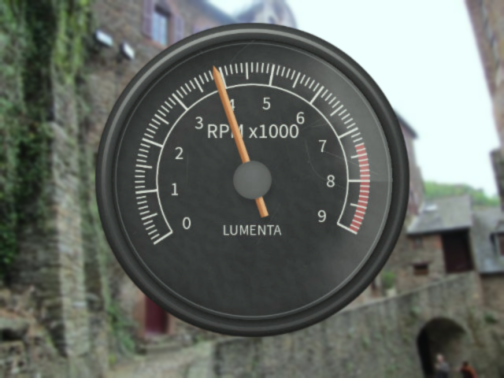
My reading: 3900 rpm
